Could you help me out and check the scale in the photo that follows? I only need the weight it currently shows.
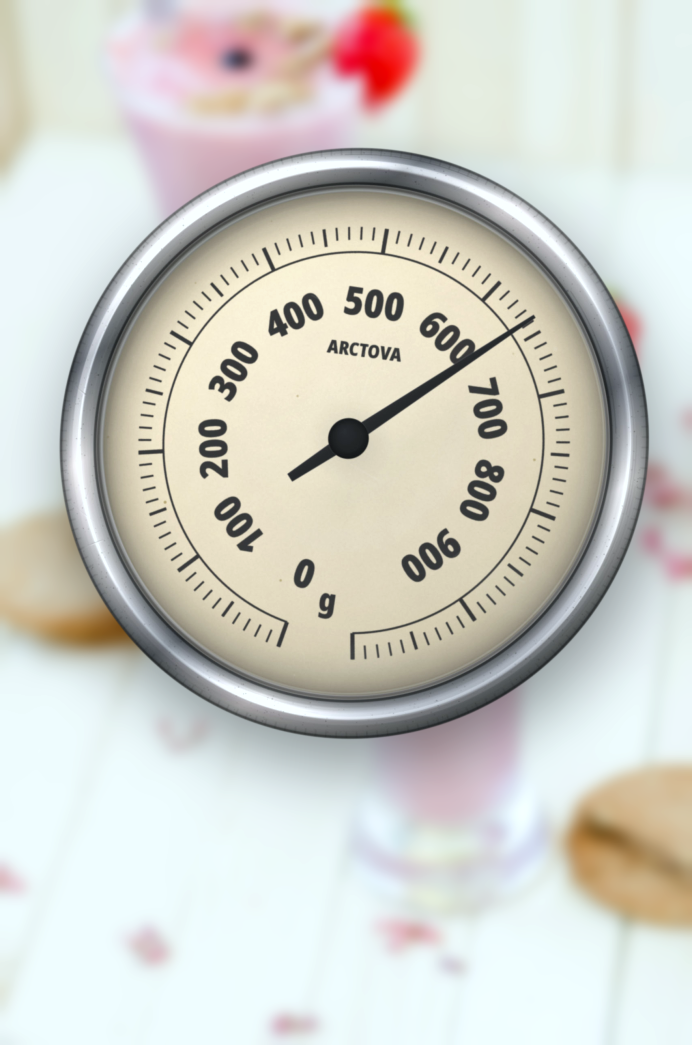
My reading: 640 g
